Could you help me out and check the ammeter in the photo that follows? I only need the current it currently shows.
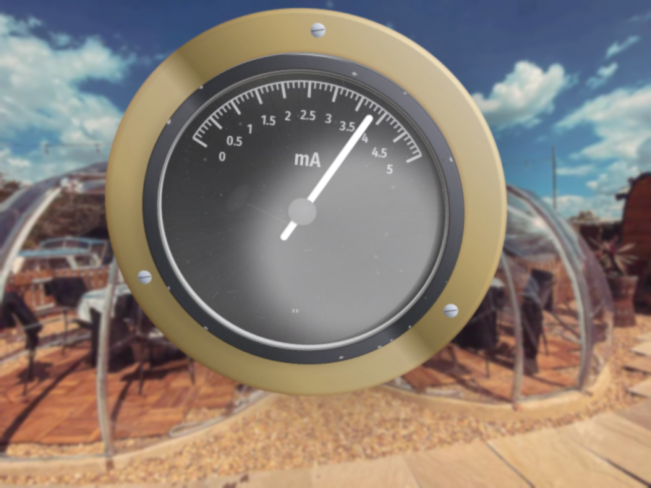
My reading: 3.8 mA
